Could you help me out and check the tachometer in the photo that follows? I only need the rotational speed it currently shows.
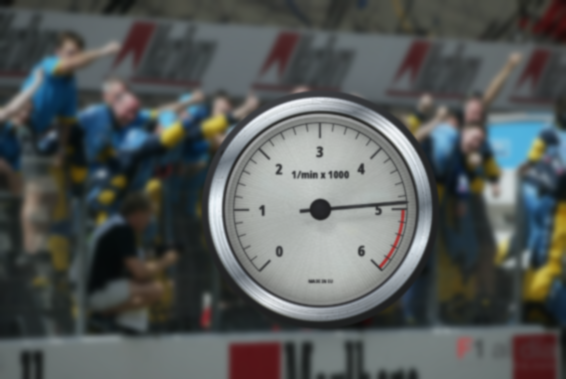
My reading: 4900 rpm
